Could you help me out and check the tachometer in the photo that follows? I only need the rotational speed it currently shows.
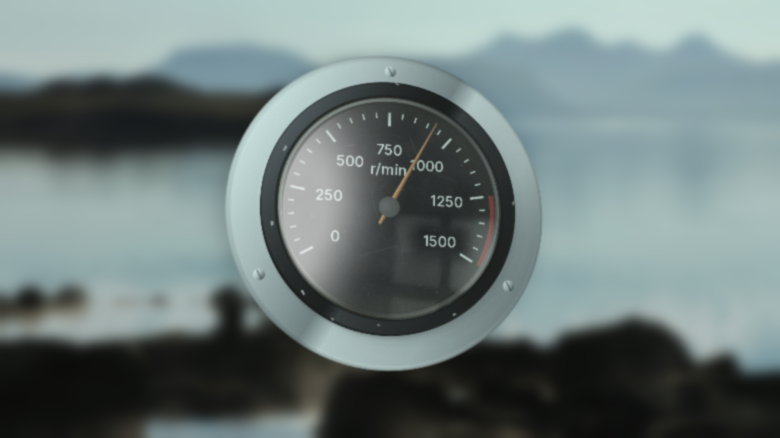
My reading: 925 rpm
